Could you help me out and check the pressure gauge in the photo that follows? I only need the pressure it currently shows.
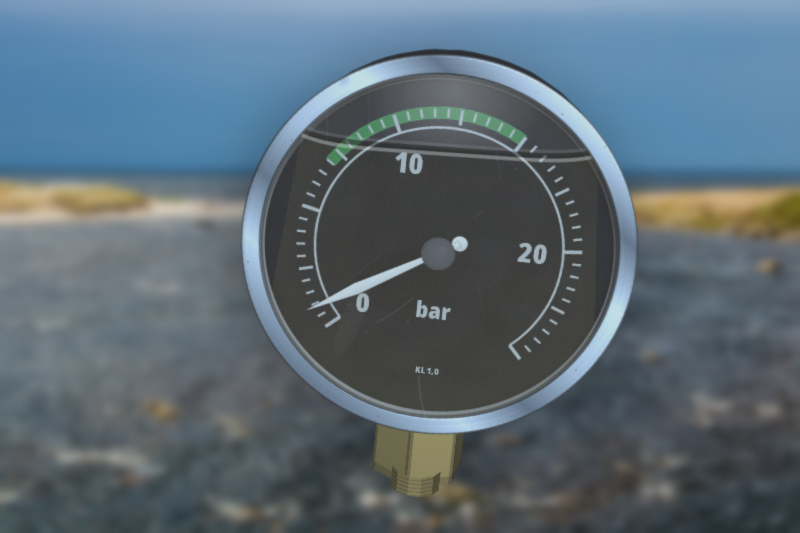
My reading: 1 bar
